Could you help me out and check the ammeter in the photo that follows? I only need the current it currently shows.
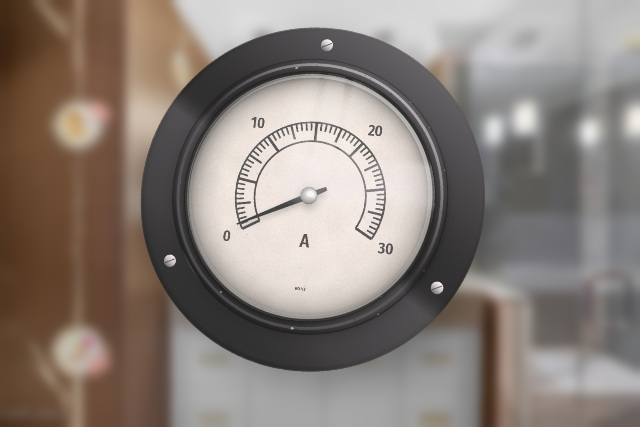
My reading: 0.5 A
